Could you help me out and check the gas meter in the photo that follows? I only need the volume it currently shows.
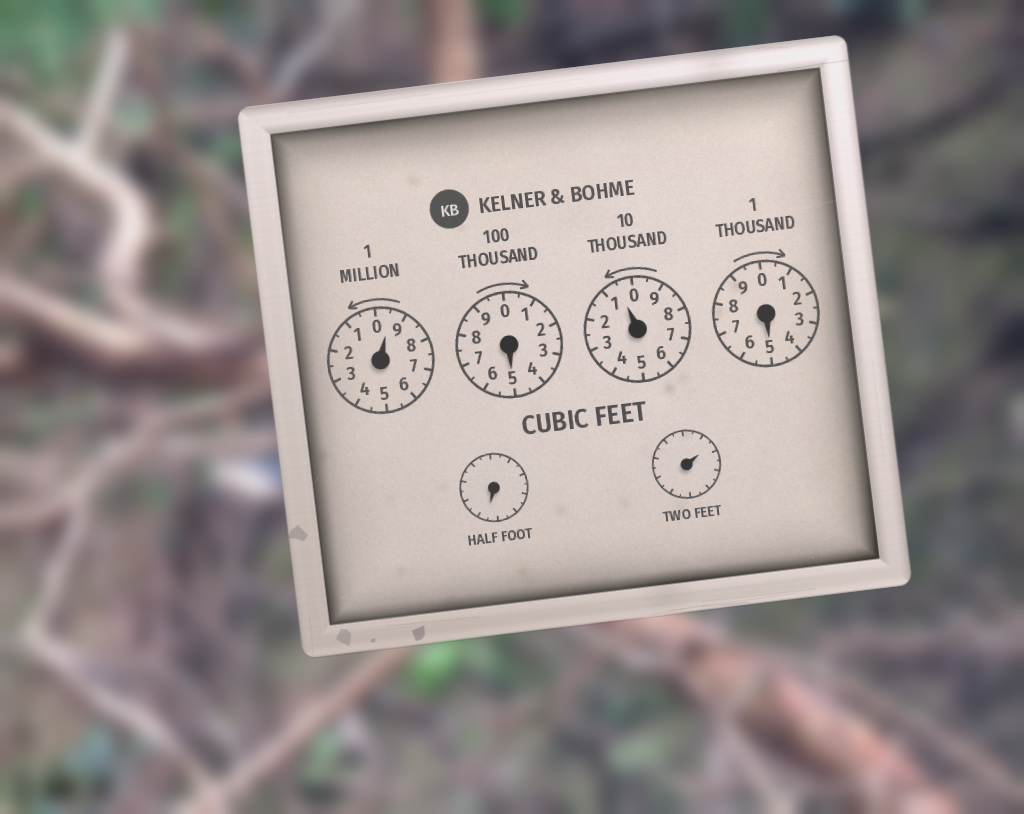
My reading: 950500 ft³
